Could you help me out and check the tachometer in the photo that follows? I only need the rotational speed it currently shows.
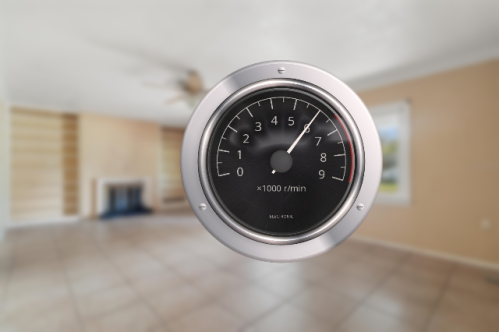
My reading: 6000 rpm
